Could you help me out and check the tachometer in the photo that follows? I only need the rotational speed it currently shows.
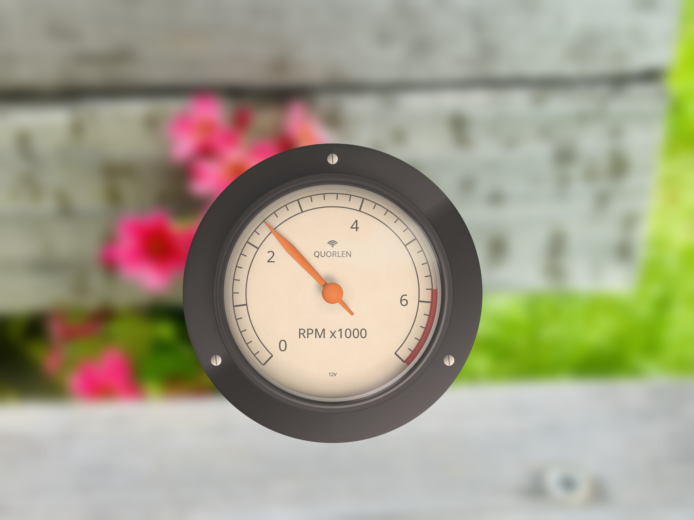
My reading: 2400 rpm
